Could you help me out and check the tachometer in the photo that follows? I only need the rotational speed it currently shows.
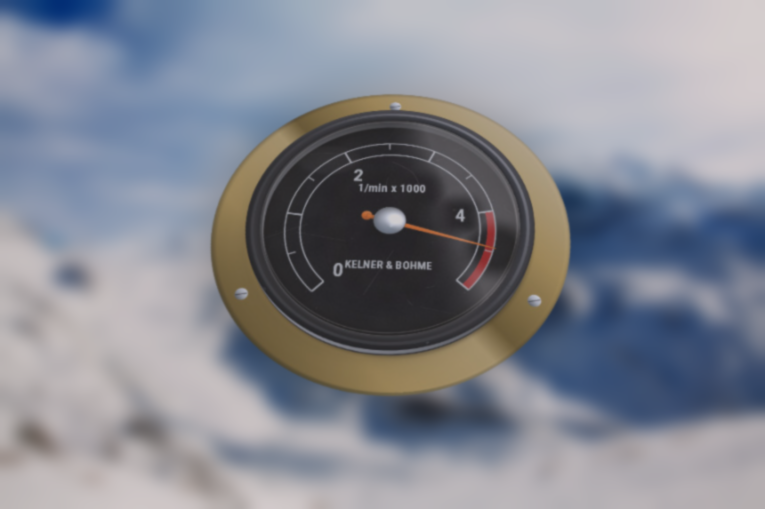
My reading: 4500 rpm
